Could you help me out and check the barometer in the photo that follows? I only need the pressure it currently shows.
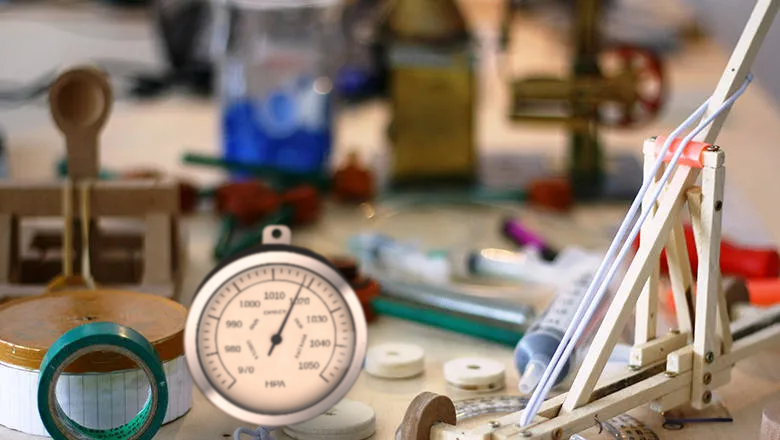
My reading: 1018 hPa
